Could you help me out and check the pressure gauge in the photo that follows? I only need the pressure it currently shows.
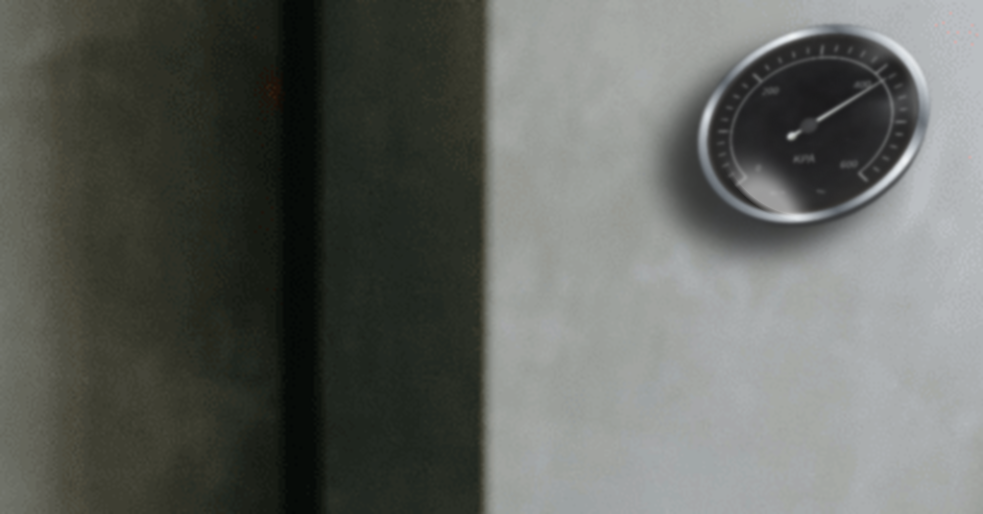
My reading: 420 kPa
